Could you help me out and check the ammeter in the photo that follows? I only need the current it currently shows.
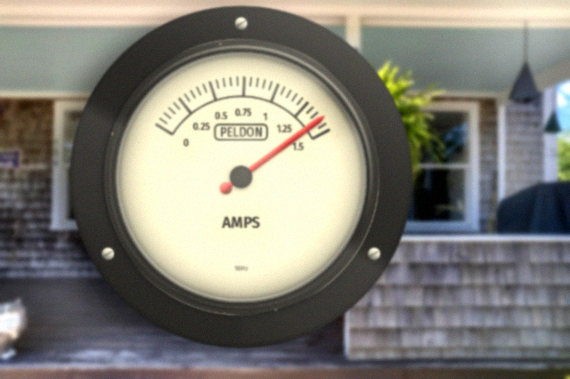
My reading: 1.4 A
